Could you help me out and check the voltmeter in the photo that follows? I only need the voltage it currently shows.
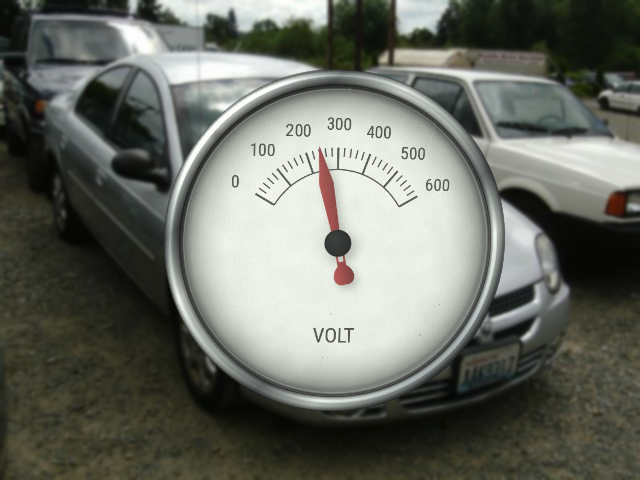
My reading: 240 V
